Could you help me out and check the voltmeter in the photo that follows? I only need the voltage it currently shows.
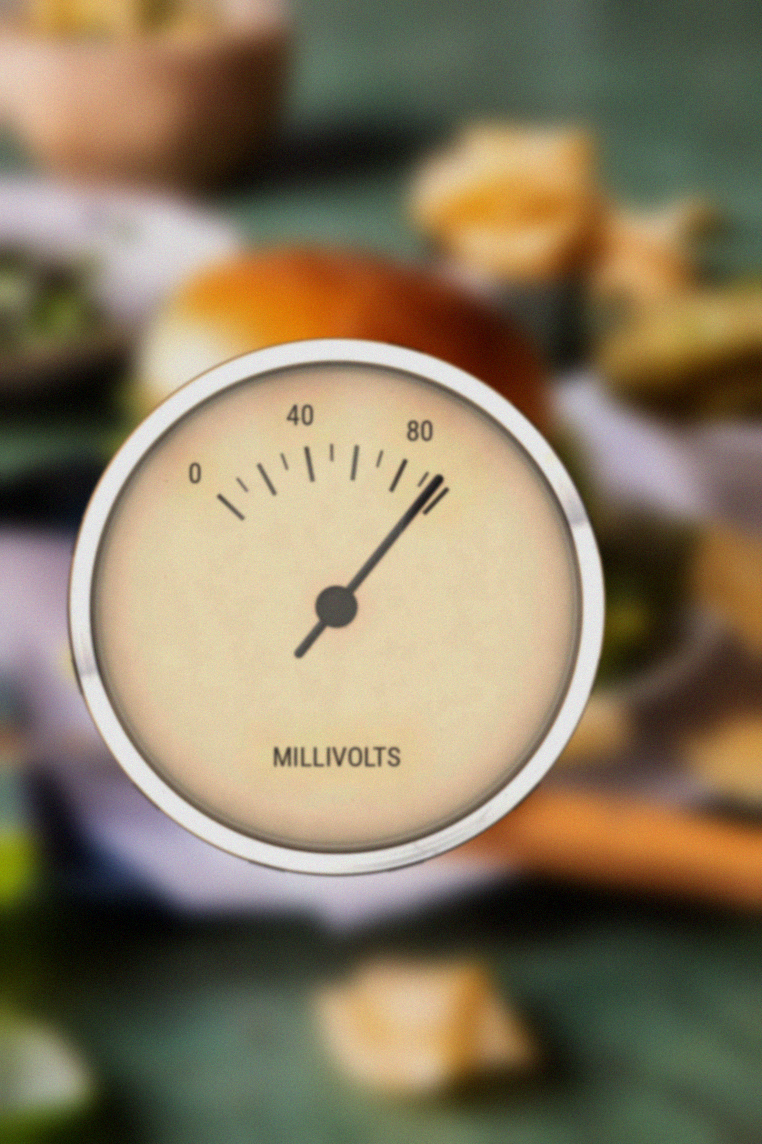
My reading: 95 mV
